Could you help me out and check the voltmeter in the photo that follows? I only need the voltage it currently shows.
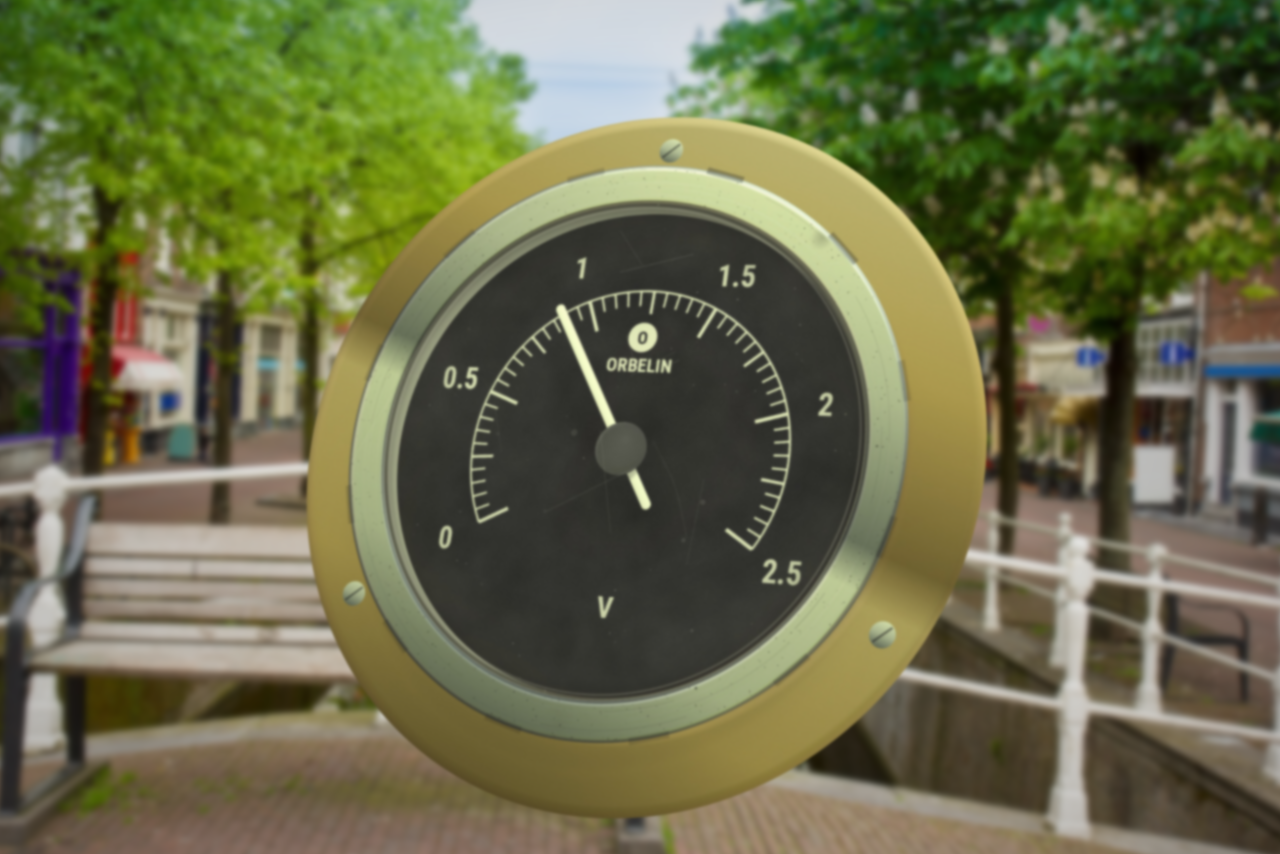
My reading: 0.9 V
